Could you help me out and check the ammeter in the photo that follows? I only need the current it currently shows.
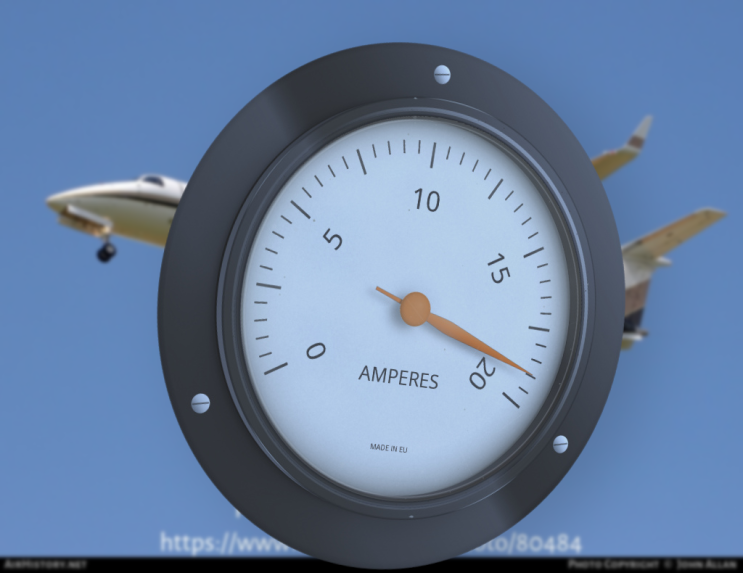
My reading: 19 A
